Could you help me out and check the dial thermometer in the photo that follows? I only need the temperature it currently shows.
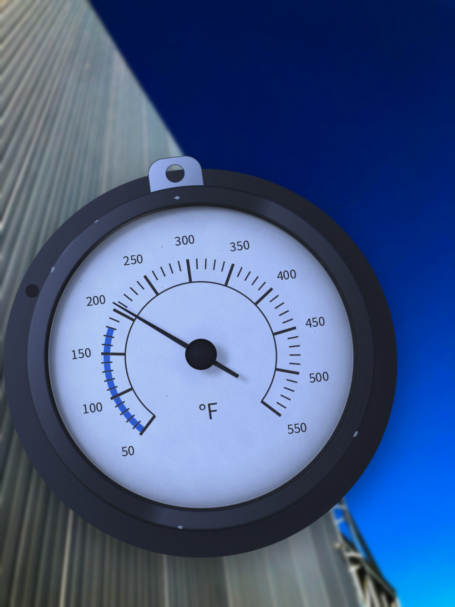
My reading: 205 °F
